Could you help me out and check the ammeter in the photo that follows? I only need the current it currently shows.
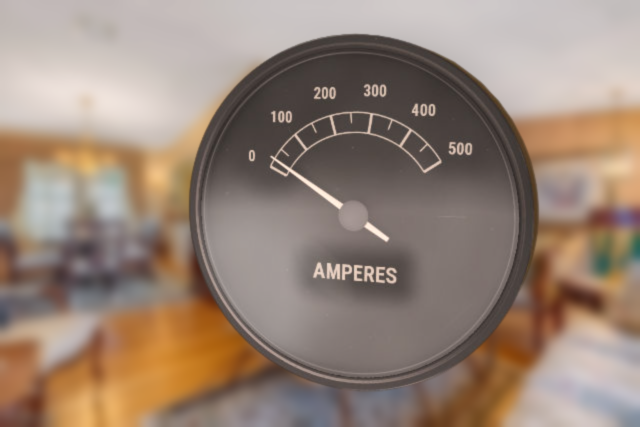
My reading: 25 A
